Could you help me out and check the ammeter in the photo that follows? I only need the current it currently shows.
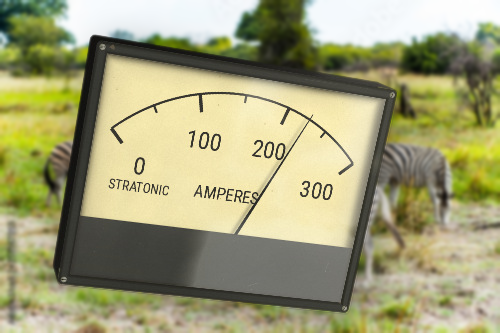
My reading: 225 A
